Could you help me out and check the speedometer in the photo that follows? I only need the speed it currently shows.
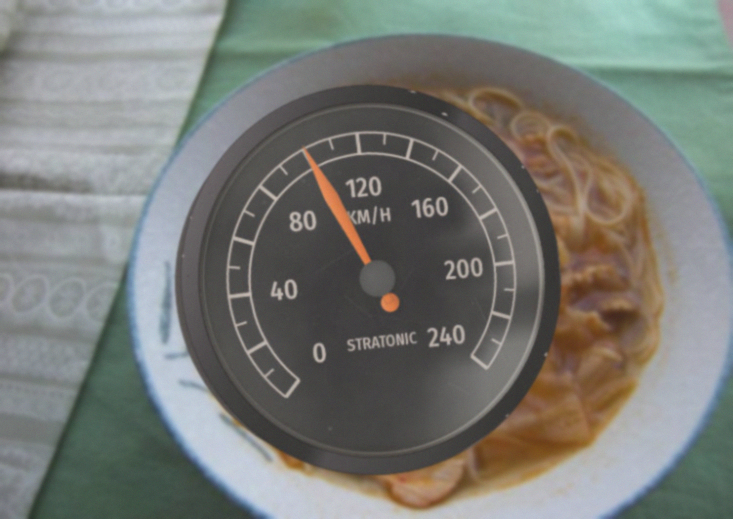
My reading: 100 km/h
